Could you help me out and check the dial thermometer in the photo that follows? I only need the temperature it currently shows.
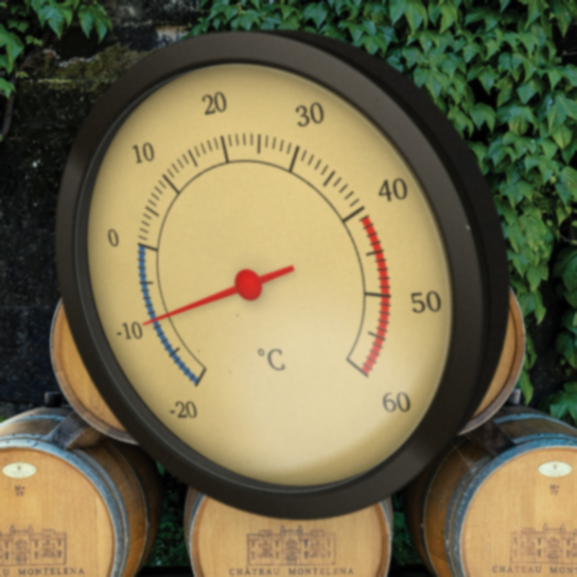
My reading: -10 °C
